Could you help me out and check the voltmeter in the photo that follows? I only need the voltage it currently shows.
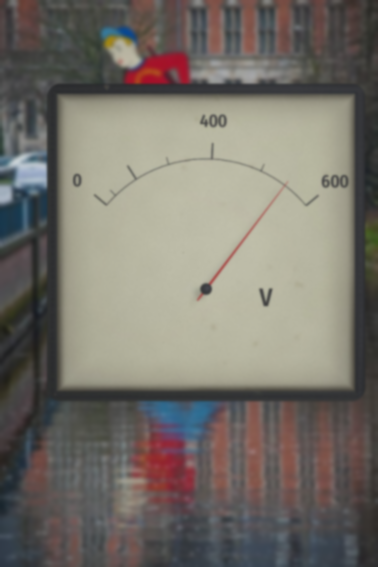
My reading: 550 V
